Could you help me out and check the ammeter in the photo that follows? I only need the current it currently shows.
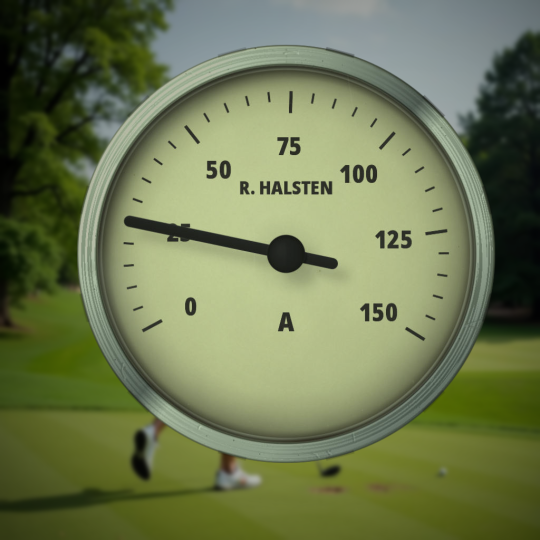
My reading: 25 A
